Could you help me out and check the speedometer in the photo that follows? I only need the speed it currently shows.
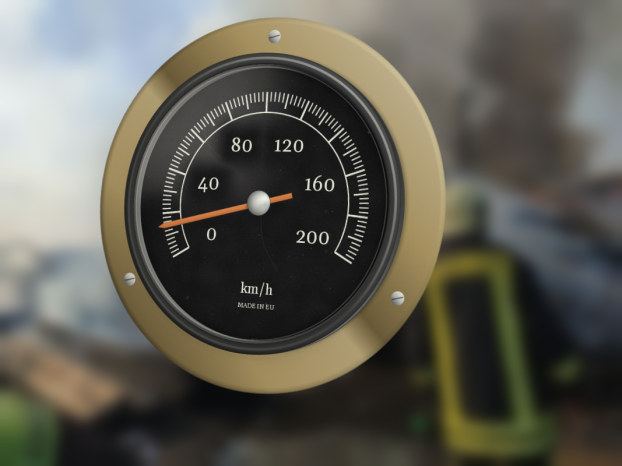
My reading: 14 km/h
